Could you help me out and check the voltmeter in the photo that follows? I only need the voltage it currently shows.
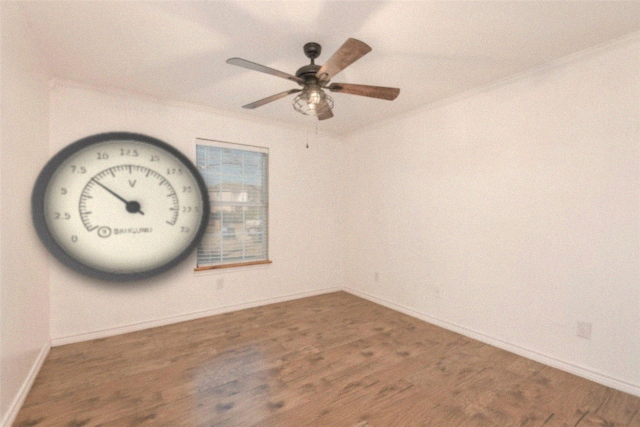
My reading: 7.5 V
